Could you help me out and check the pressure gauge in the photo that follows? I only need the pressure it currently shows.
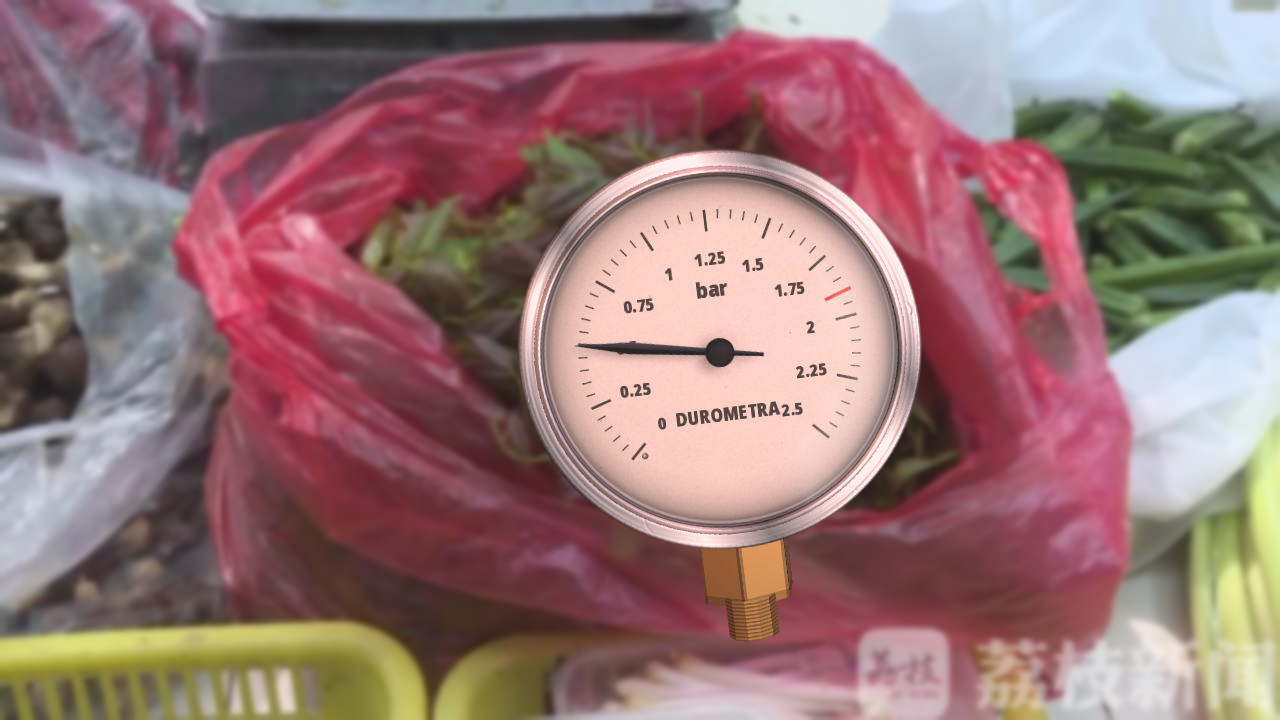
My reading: 0.5 bar
